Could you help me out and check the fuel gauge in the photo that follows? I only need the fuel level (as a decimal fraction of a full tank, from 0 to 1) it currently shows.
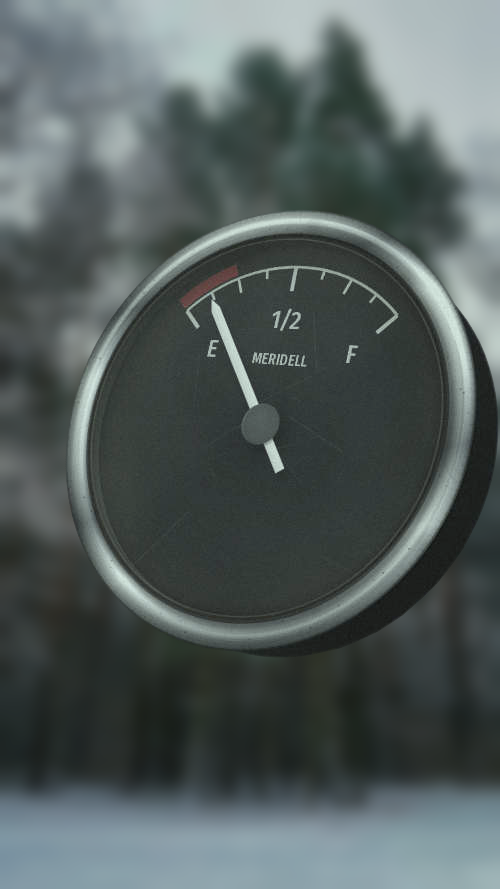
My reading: 0.125
